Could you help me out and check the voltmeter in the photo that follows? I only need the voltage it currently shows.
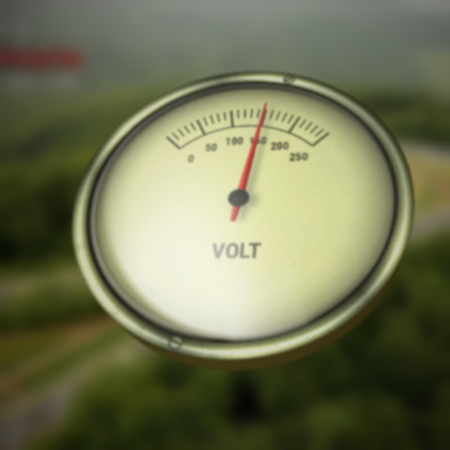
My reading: 150 V
